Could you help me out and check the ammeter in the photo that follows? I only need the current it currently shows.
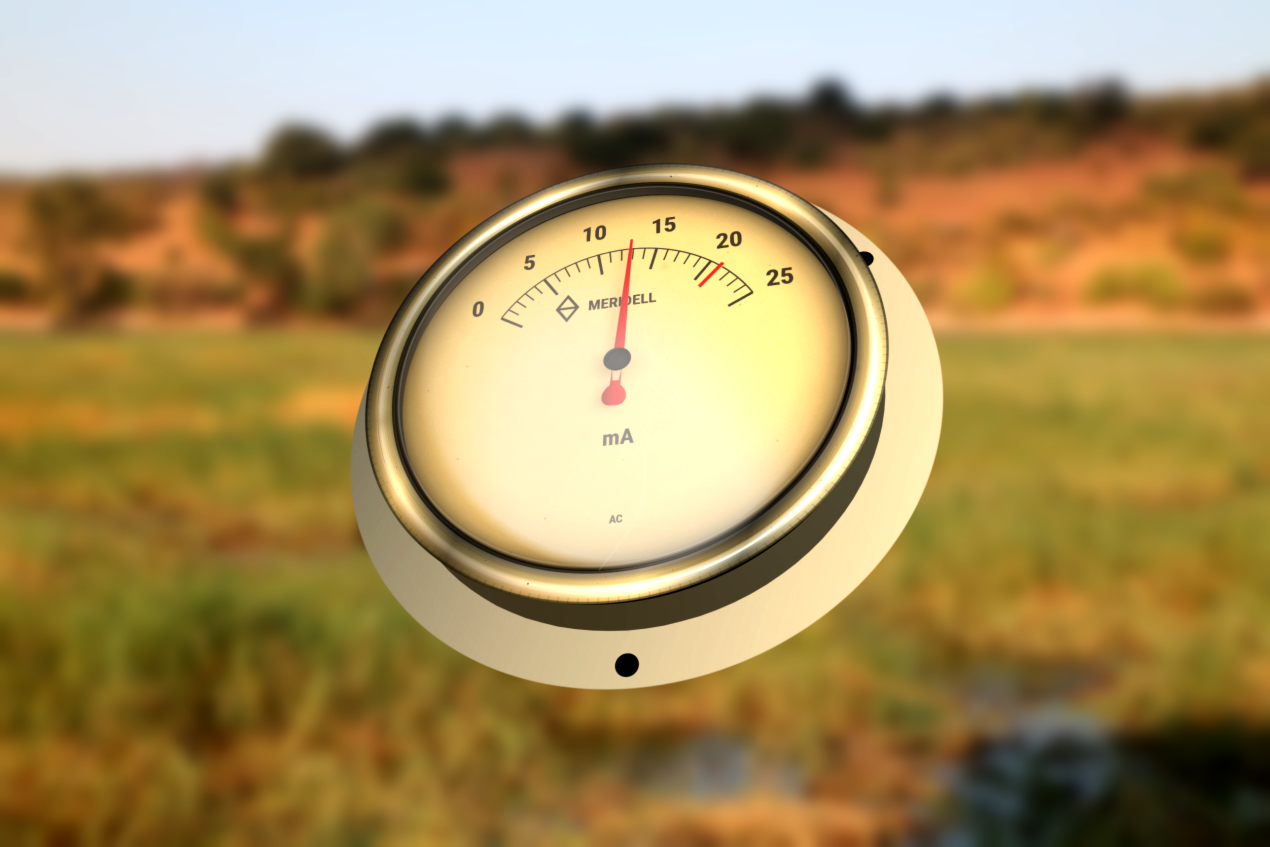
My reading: 13 mA
